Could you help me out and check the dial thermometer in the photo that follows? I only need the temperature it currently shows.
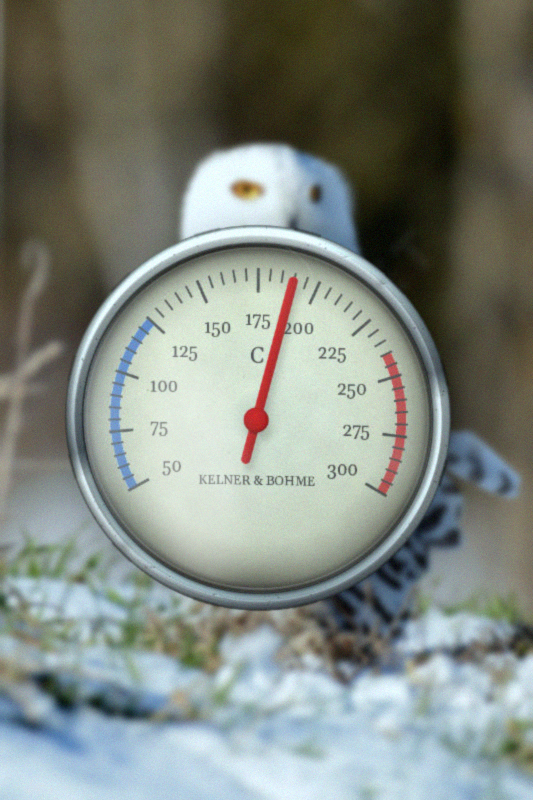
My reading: 190 °C
